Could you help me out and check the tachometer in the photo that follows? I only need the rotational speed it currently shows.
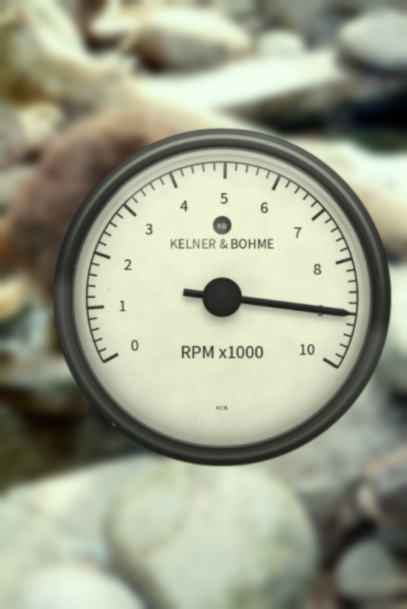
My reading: 9000 rpm
